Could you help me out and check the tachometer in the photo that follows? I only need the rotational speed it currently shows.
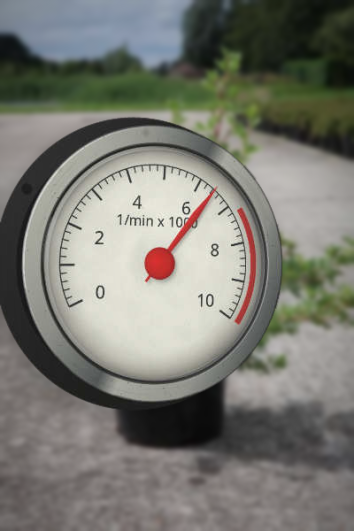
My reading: 6400 rpm
